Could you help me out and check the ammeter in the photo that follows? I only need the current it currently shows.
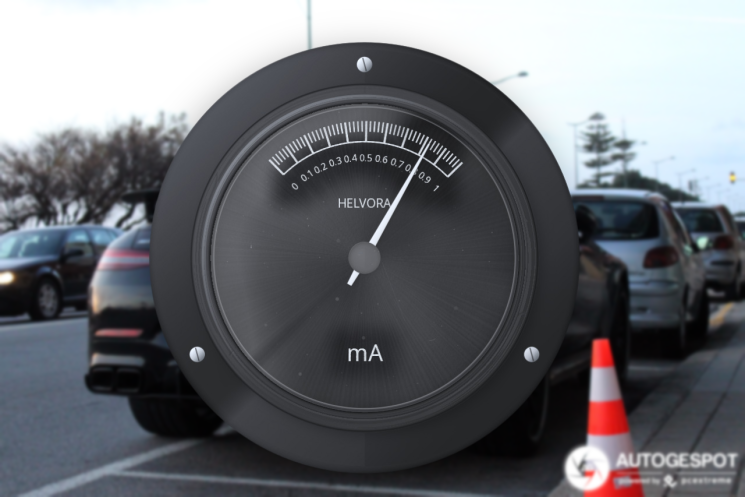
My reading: 0.82 mA
